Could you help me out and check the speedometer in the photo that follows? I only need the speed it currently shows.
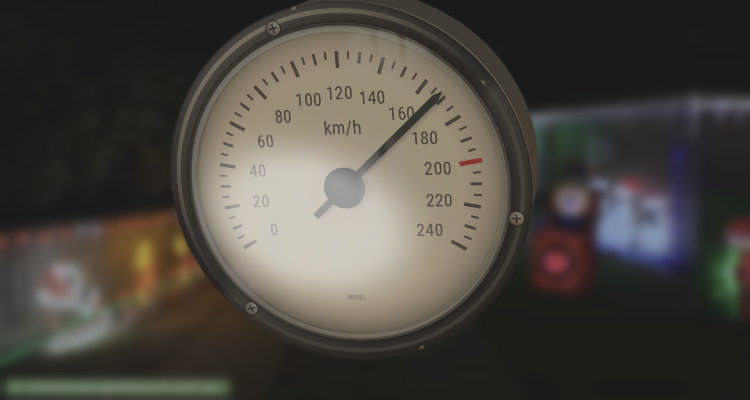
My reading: 167.5 km/h
